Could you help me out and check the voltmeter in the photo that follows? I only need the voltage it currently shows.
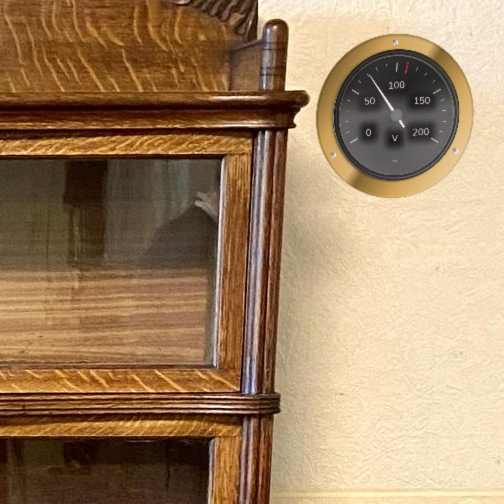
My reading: 70 V
